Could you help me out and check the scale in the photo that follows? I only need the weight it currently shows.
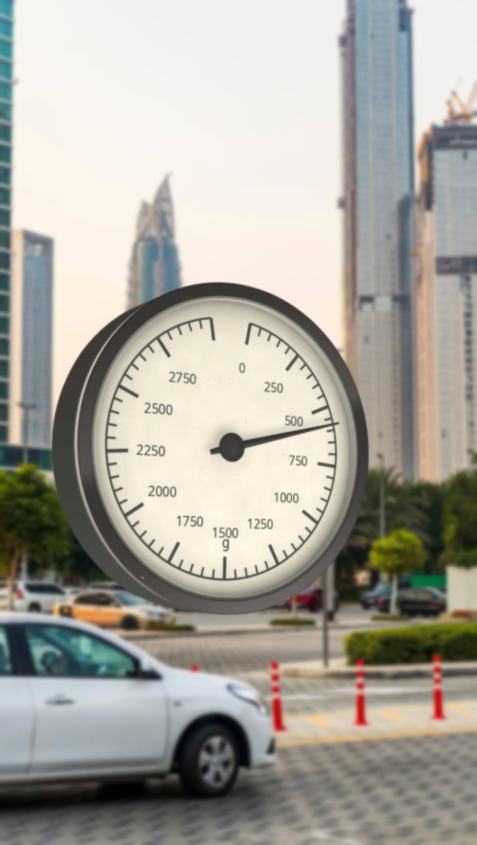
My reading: 575 g
